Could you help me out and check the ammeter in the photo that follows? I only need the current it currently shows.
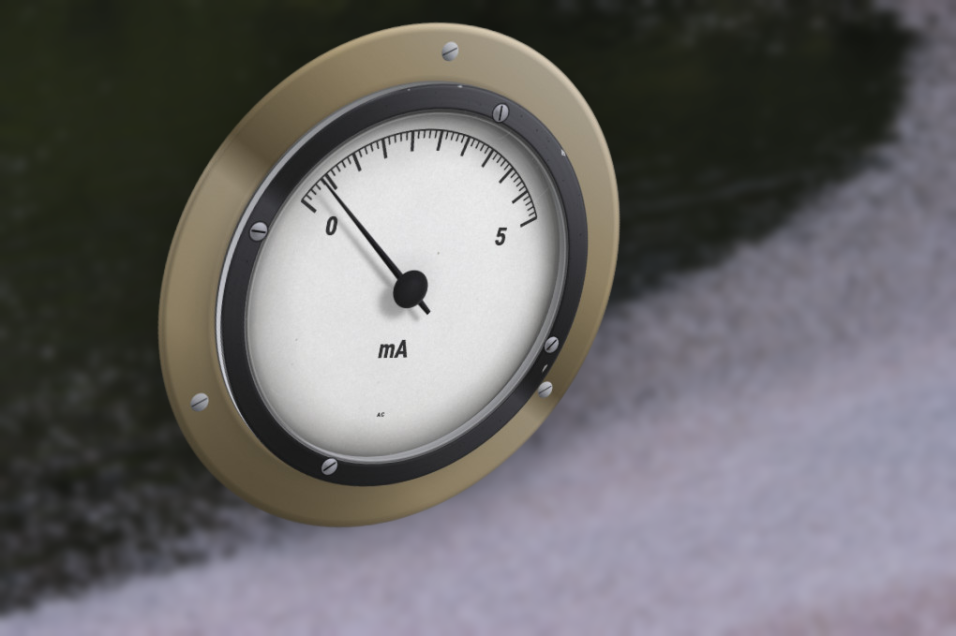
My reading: 0.4 mA
